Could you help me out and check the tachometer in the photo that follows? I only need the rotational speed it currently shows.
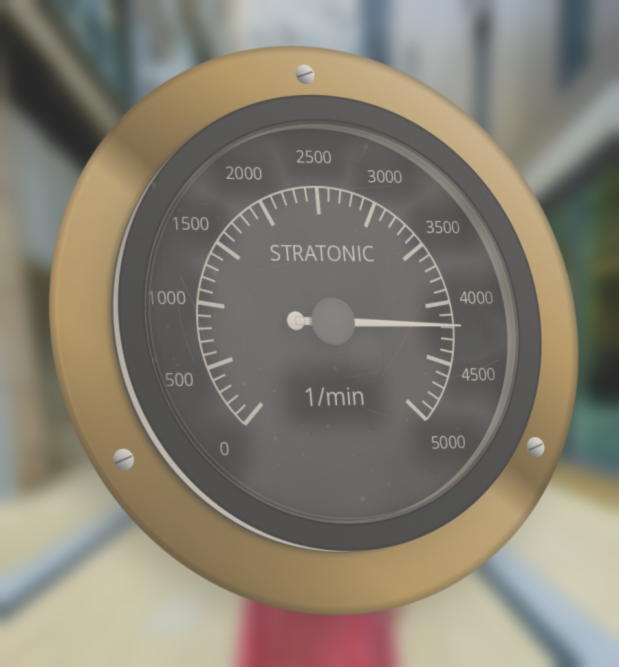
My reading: 4200 rpm
